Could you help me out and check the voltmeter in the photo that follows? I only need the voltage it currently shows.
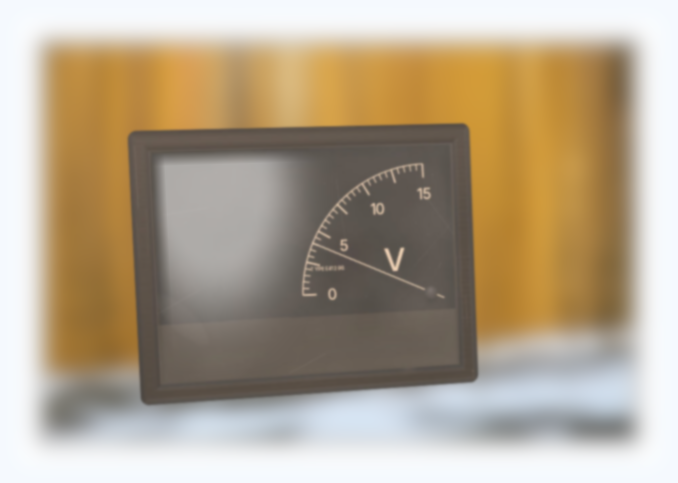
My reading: 4 V
